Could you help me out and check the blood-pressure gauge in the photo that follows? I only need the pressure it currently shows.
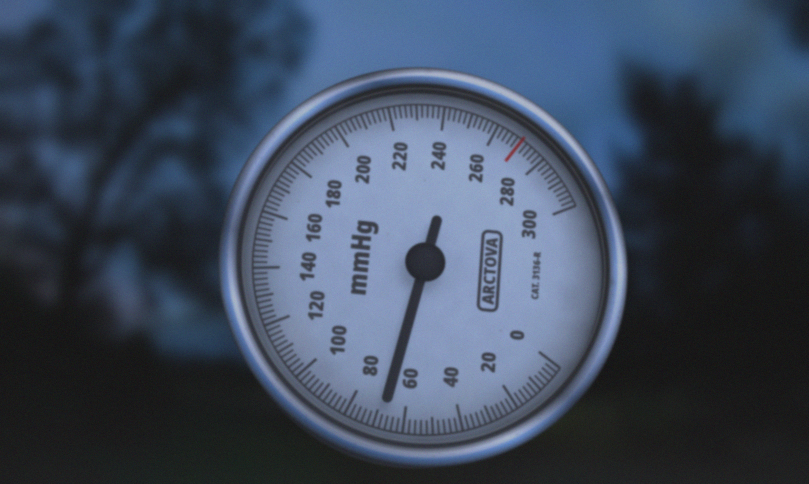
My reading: 68 mmHg
